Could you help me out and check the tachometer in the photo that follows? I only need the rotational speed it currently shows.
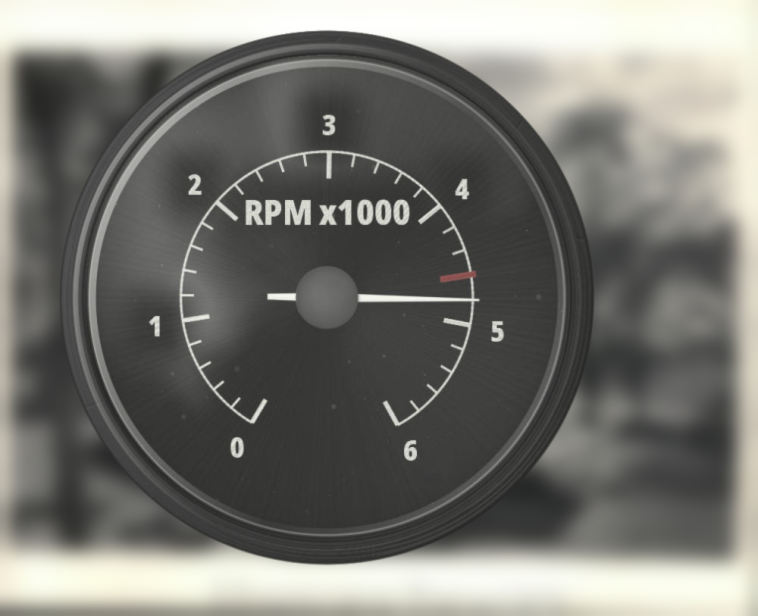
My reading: 4800 rpm
